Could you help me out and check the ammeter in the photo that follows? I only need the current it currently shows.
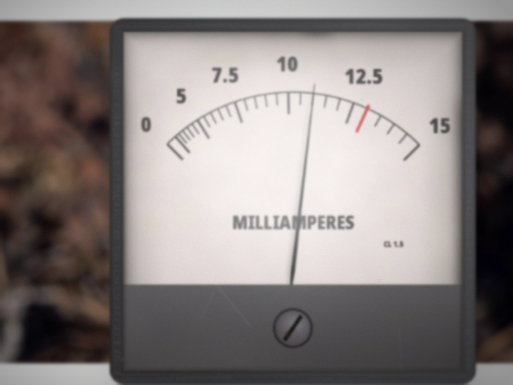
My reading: 11 mA
